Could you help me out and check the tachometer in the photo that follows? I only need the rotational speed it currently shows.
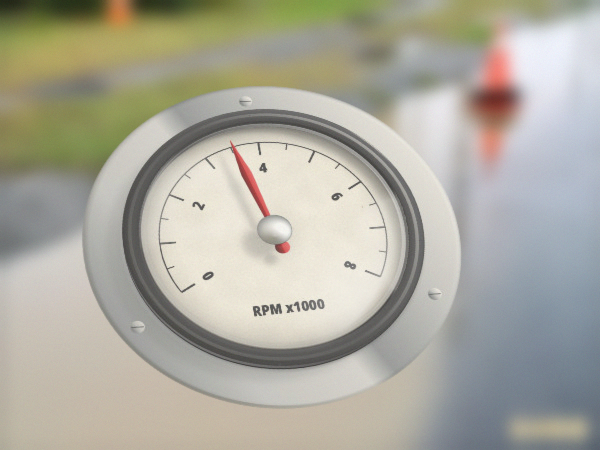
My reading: 3500 rpm
